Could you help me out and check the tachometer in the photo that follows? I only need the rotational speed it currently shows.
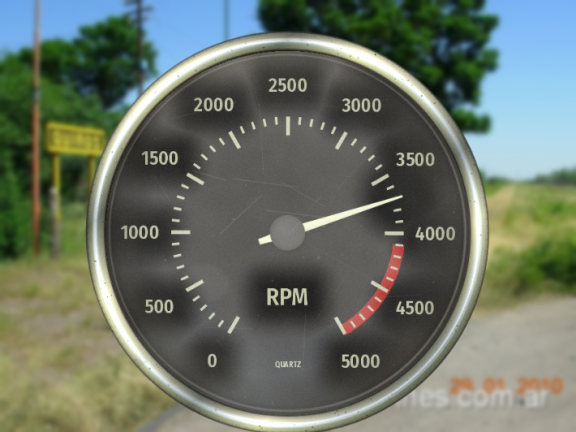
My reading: 3700 rpm
